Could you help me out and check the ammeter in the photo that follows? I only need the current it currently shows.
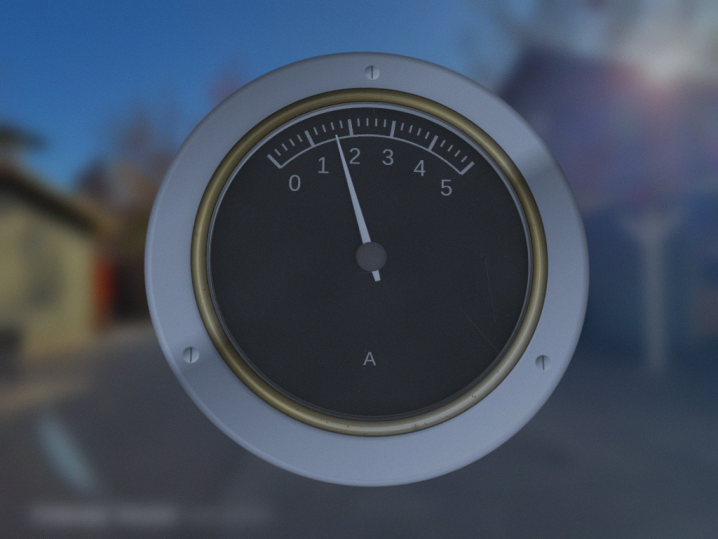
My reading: 1.6 A
